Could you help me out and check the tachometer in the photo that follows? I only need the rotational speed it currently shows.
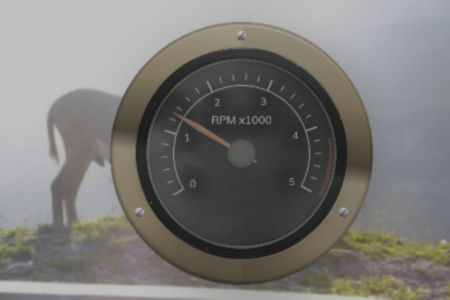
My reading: 1300 rpm
